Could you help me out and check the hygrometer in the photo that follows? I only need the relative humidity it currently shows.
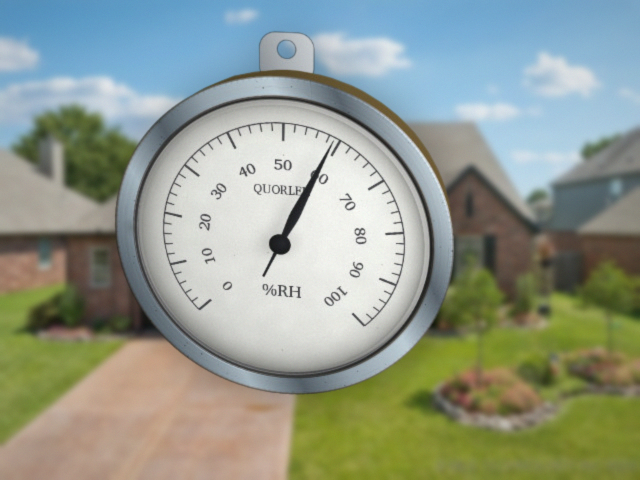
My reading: 59 %
